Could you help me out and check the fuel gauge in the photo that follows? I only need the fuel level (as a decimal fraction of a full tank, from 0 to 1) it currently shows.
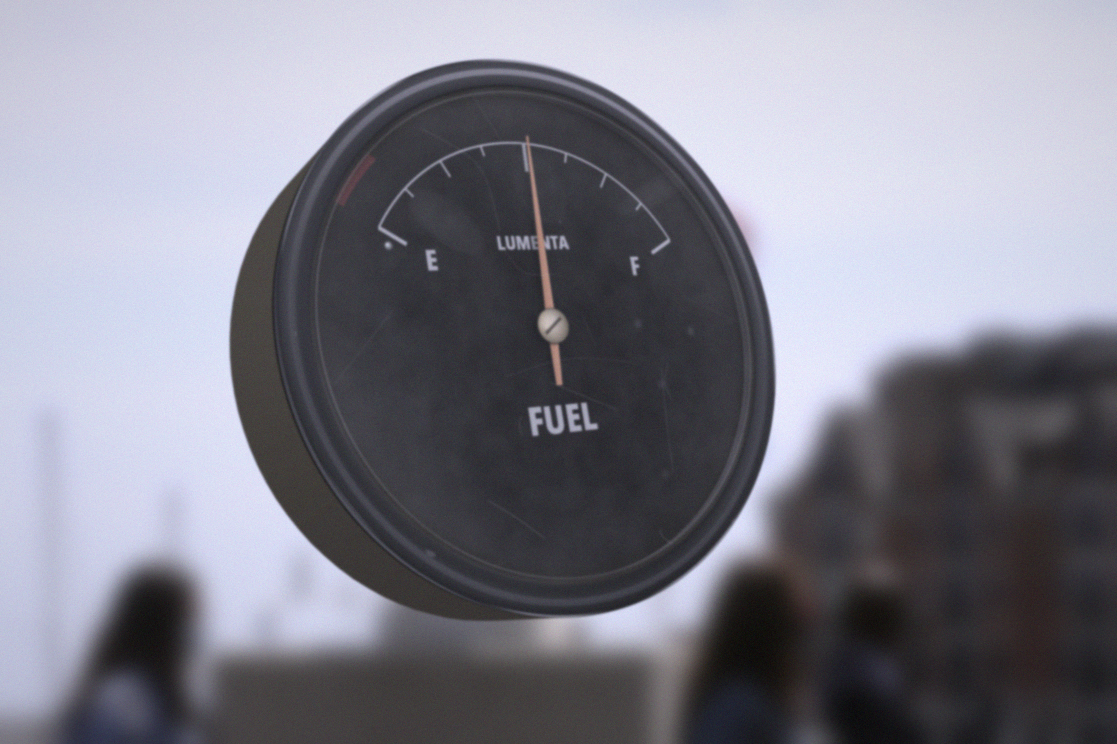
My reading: 0.5
